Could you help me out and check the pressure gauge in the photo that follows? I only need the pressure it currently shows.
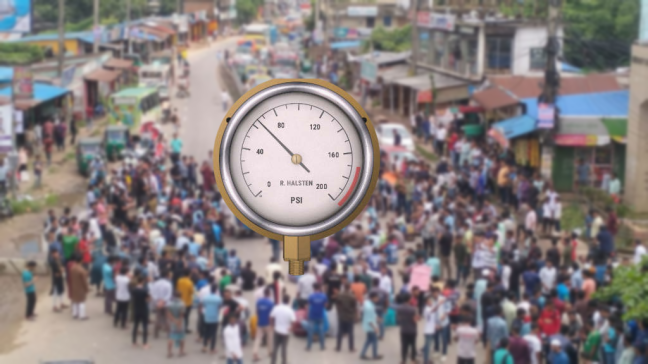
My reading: 65 psi
